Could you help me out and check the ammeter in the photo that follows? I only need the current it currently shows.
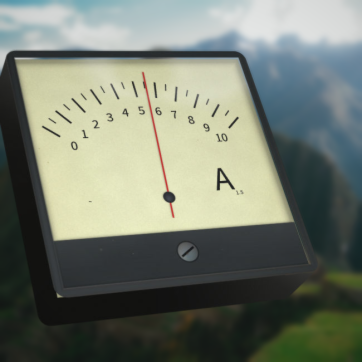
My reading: 5.5 A
